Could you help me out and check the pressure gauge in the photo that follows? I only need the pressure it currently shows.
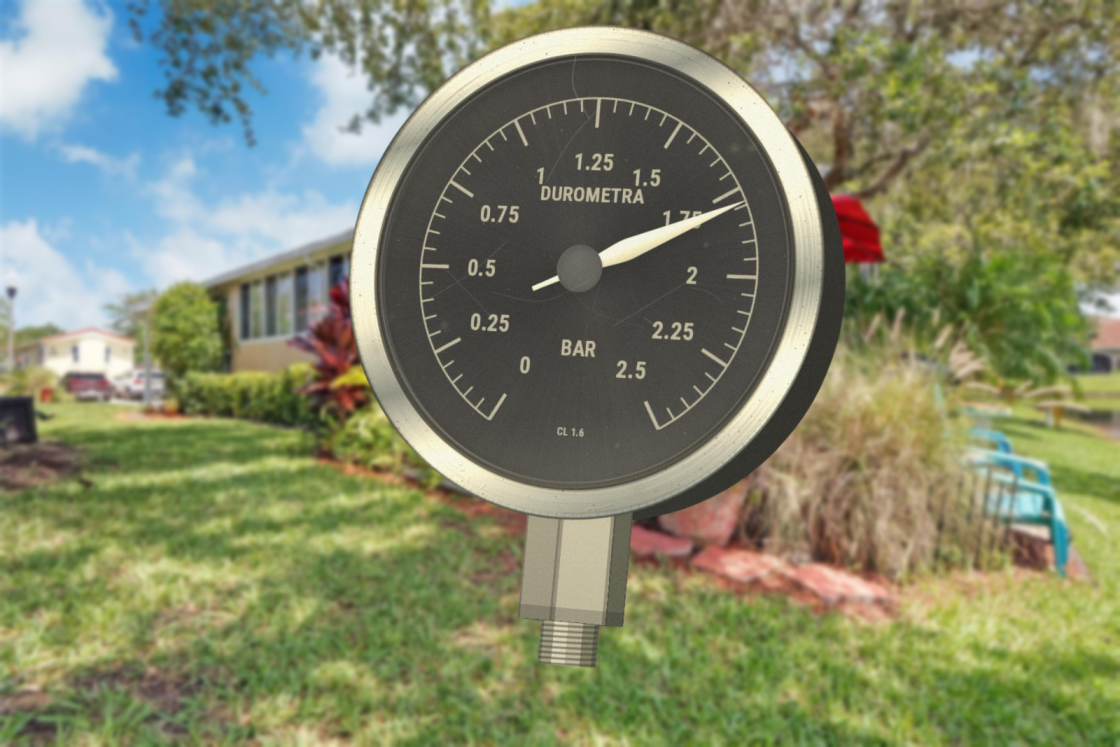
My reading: 1.8 bar
